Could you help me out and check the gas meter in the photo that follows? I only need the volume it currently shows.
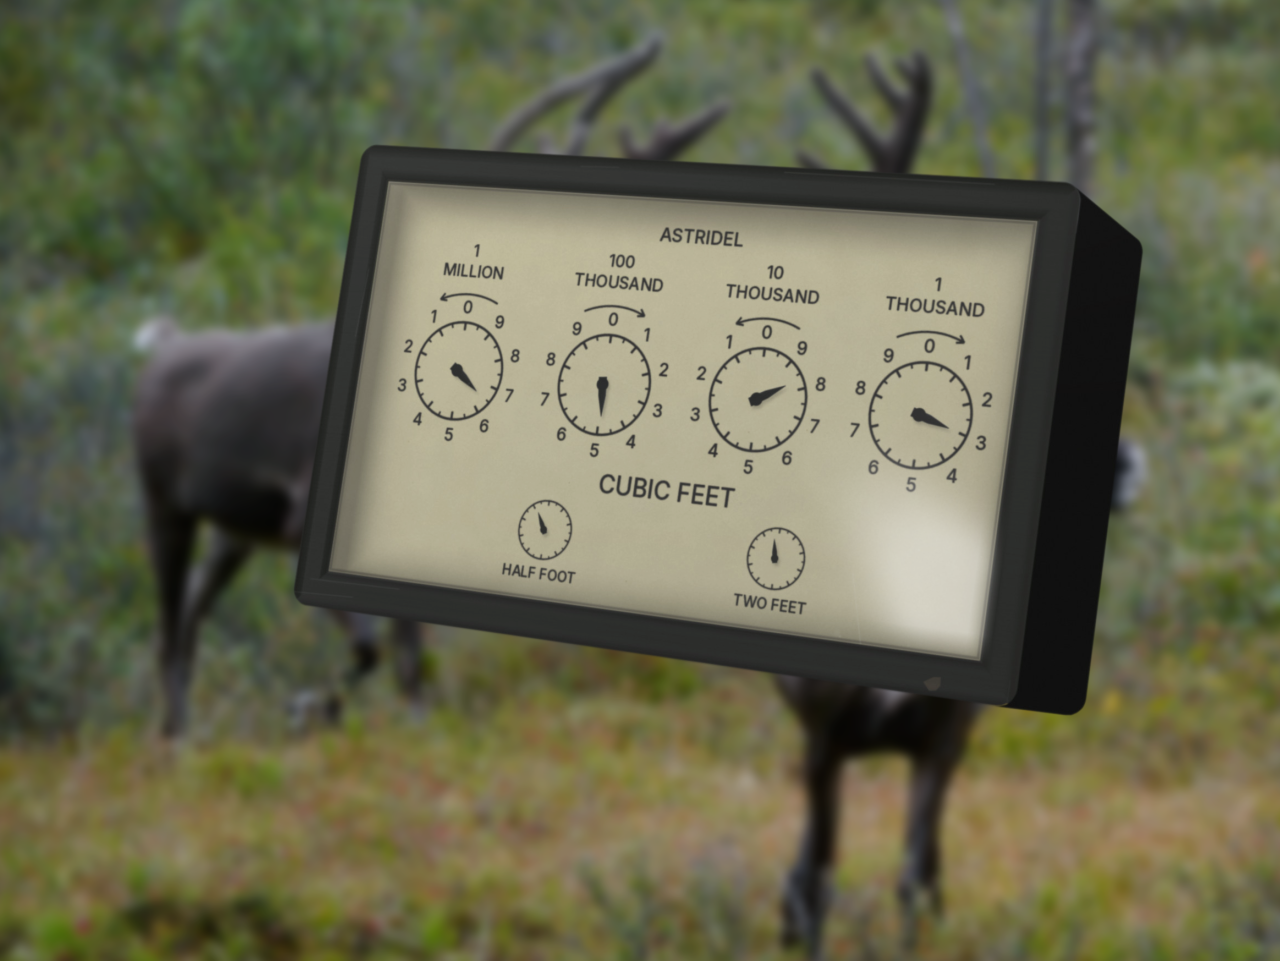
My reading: 648300 ft³
